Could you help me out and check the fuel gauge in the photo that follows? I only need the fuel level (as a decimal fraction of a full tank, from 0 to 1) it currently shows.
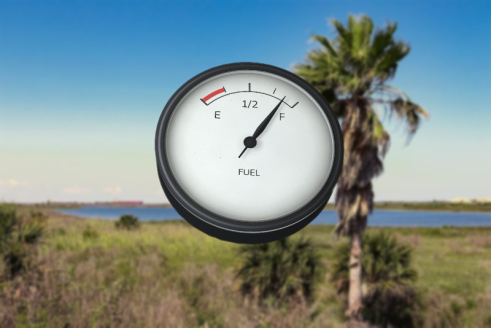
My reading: 0.875
